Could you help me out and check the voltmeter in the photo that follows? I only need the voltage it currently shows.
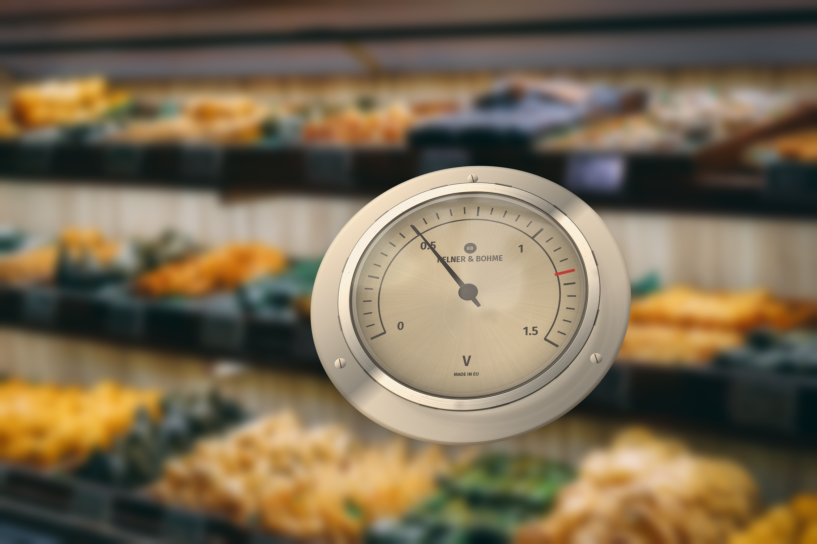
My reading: 0.5 V
